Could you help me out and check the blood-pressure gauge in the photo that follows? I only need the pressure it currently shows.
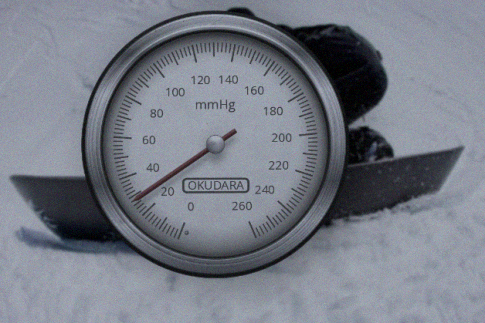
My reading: 28 mmHg
